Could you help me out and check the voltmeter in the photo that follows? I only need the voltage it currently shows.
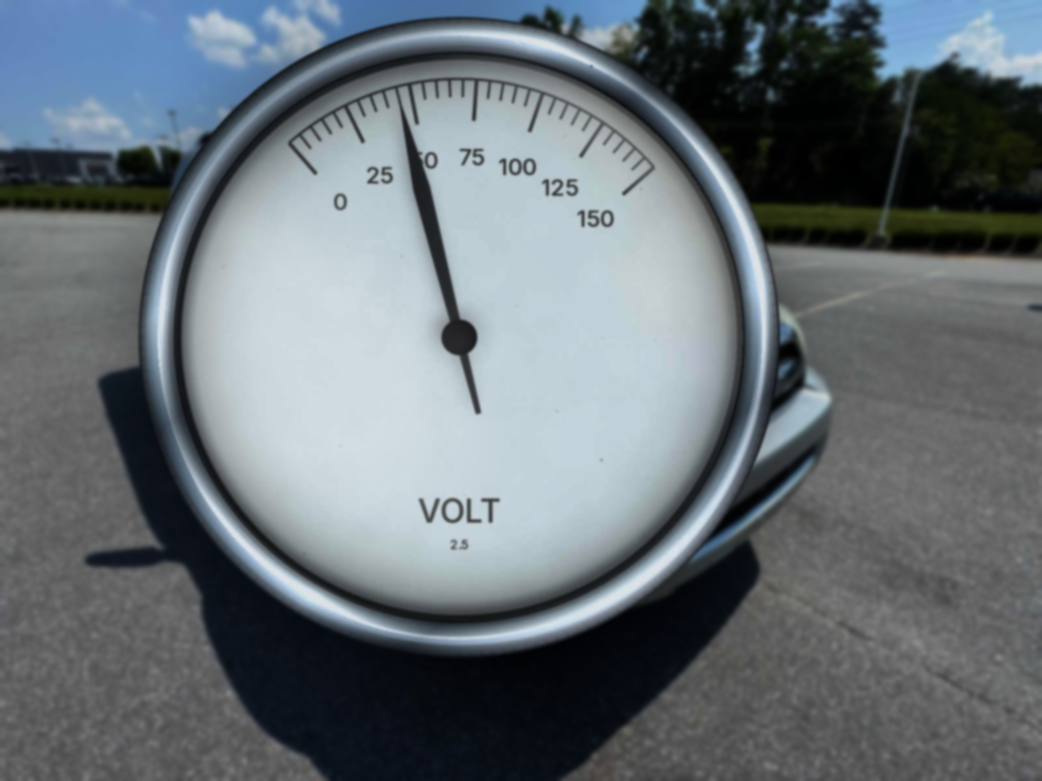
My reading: 45 V
